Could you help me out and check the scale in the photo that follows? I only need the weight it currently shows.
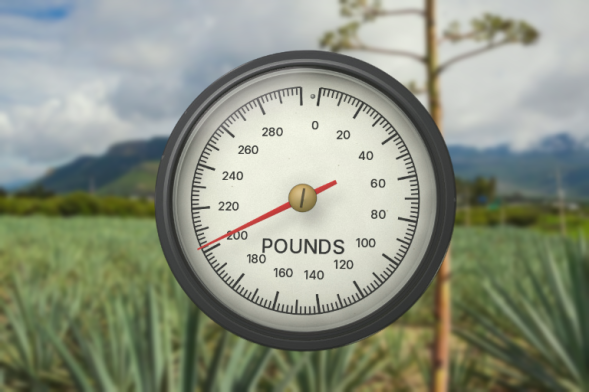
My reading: 202 lb
